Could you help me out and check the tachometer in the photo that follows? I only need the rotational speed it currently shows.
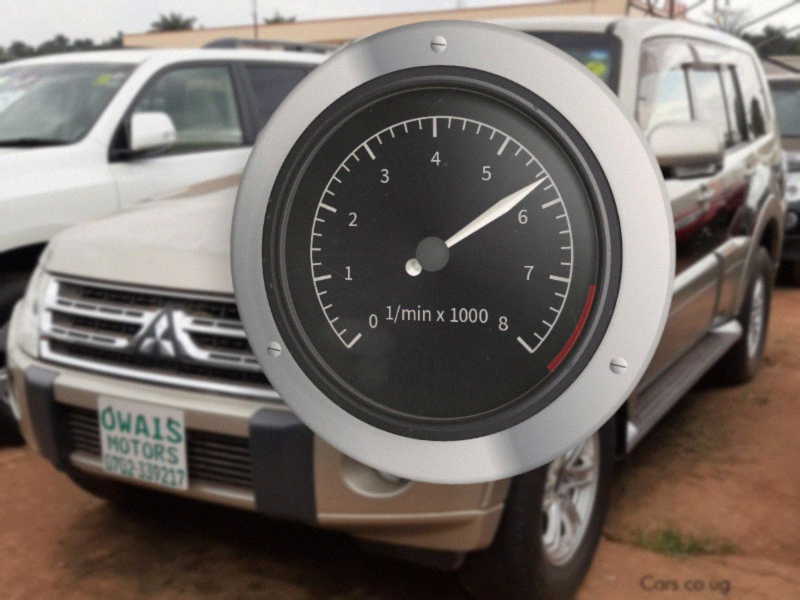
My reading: 5700 rpm
